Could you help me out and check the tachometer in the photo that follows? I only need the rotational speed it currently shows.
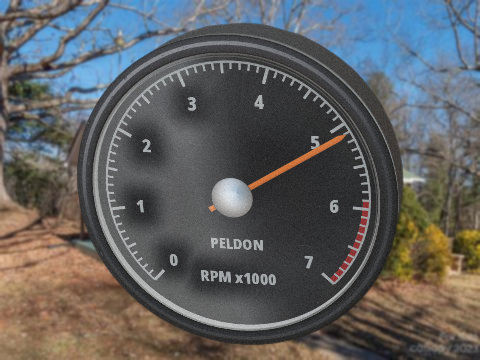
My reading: 5100 rpm
